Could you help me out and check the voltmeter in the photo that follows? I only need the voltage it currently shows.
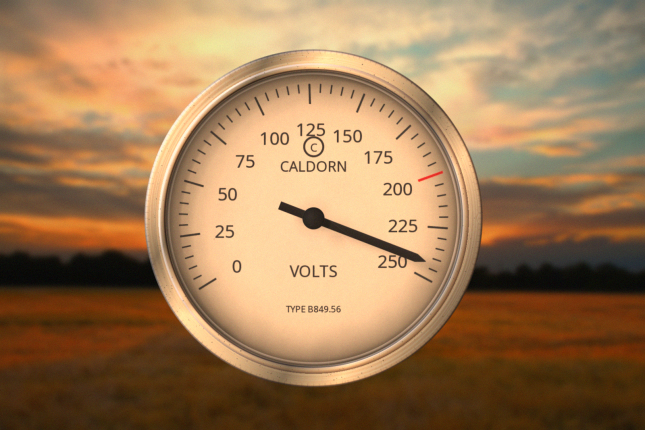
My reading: 242.5 V
